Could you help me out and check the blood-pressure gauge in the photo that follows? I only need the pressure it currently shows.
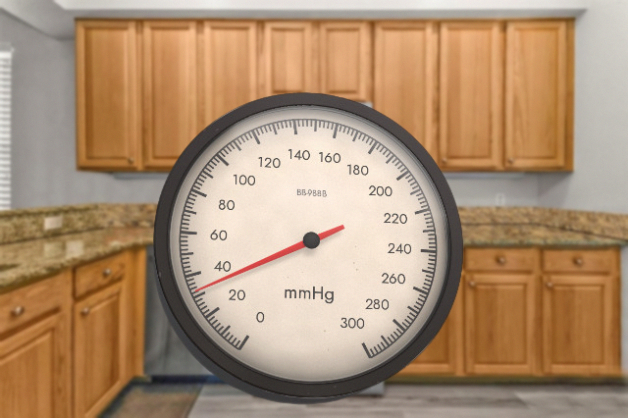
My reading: 32 mmHg
